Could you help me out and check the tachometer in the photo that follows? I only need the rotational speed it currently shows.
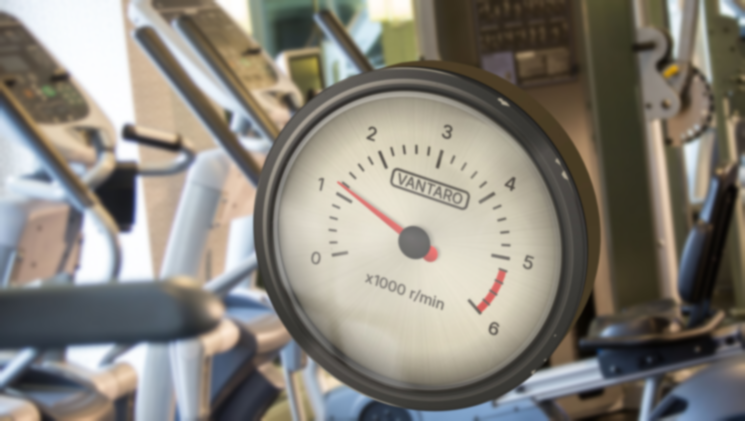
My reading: 1200 rpm
